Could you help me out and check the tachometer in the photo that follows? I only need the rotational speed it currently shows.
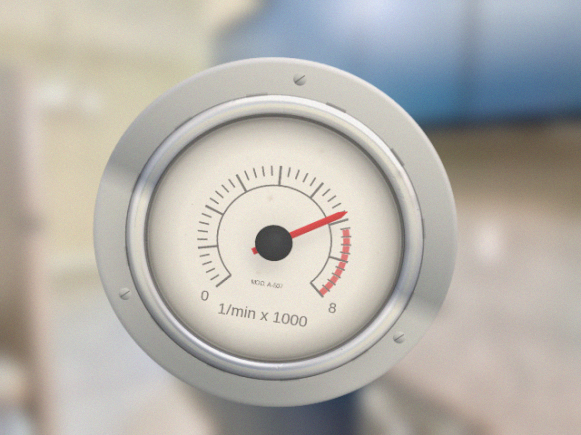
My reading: 5800 rpm
